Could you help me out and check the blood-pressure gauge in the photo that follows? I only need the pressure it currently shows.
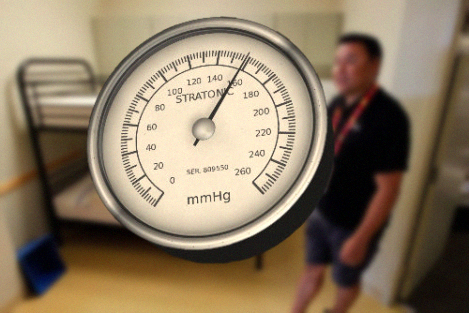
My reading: 160 mmHg
